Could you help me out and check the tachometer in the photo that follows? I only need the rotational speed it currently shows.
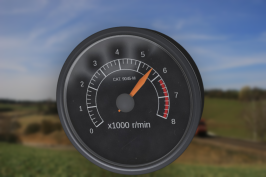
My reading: 5600 rpm
